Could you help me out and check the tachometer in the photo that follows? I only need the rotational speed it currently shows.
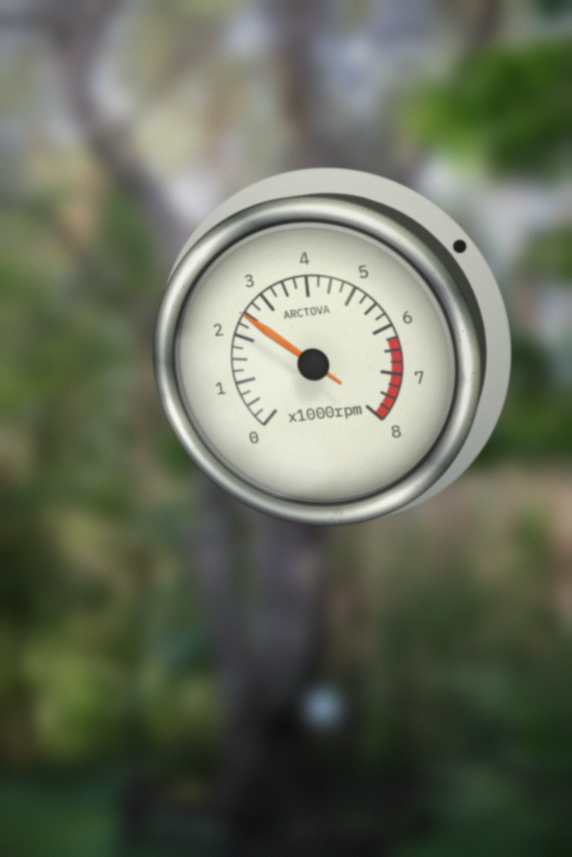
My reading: 2500 rpm
